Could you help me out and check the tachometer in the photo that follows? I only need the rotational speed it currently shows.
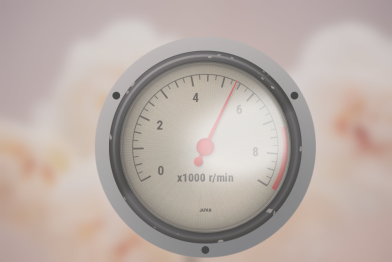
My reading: 5375 rpm
